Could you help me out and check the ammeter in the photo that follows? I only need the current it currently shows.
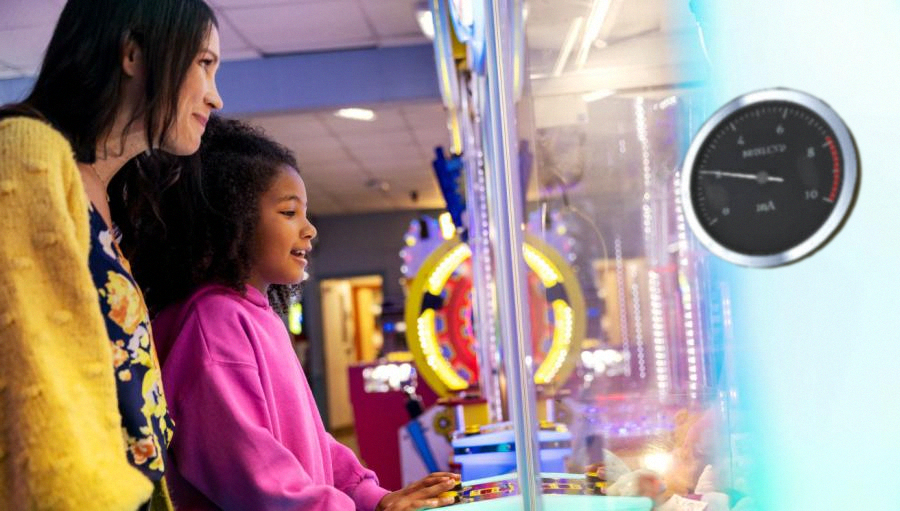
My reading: 2 mA
